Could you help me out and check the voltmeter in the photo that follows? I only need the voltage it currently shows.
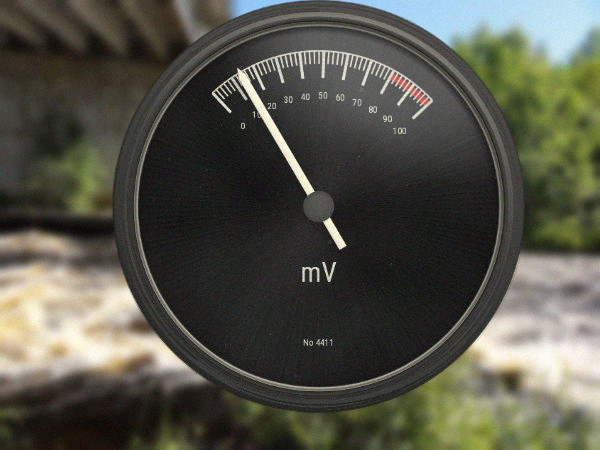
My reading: 14 mV
